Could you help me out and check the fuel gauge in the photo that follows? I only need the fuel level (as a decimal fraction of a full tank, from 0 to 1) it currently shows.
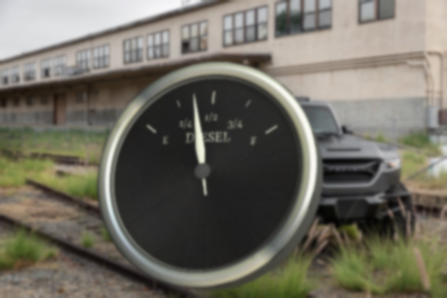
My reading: 0.375
